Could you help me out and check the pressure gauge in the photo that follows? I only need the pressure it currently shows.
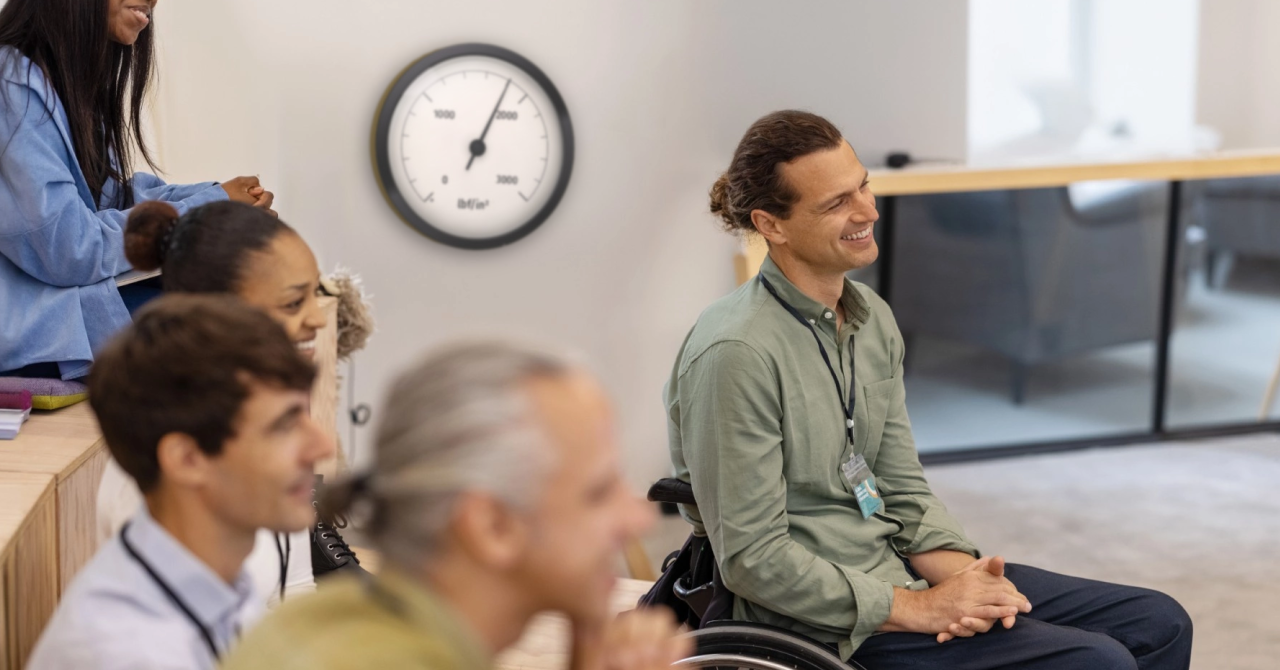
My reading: 1800 psi
